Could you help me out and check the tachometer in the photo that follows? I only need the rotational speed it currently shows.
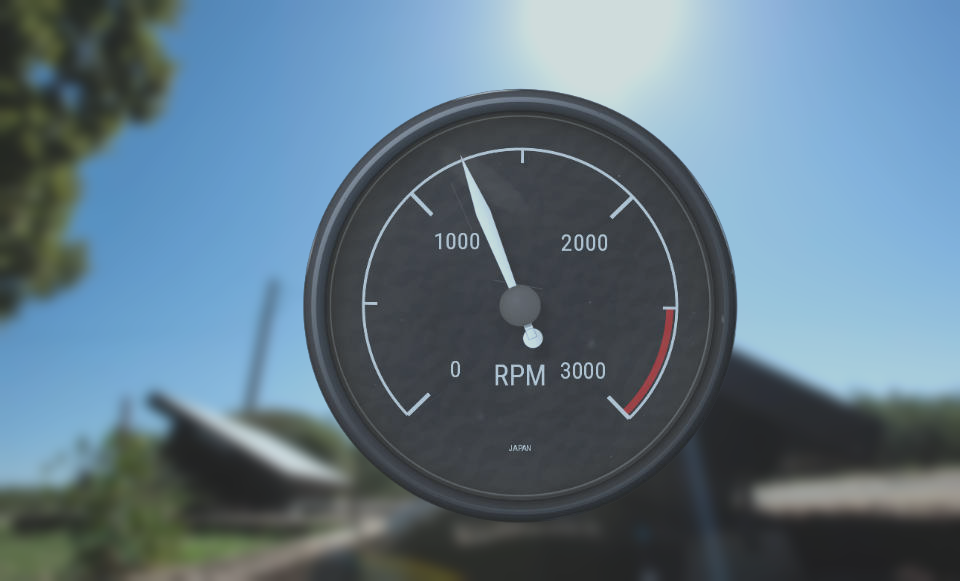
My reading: 1250 rpm
